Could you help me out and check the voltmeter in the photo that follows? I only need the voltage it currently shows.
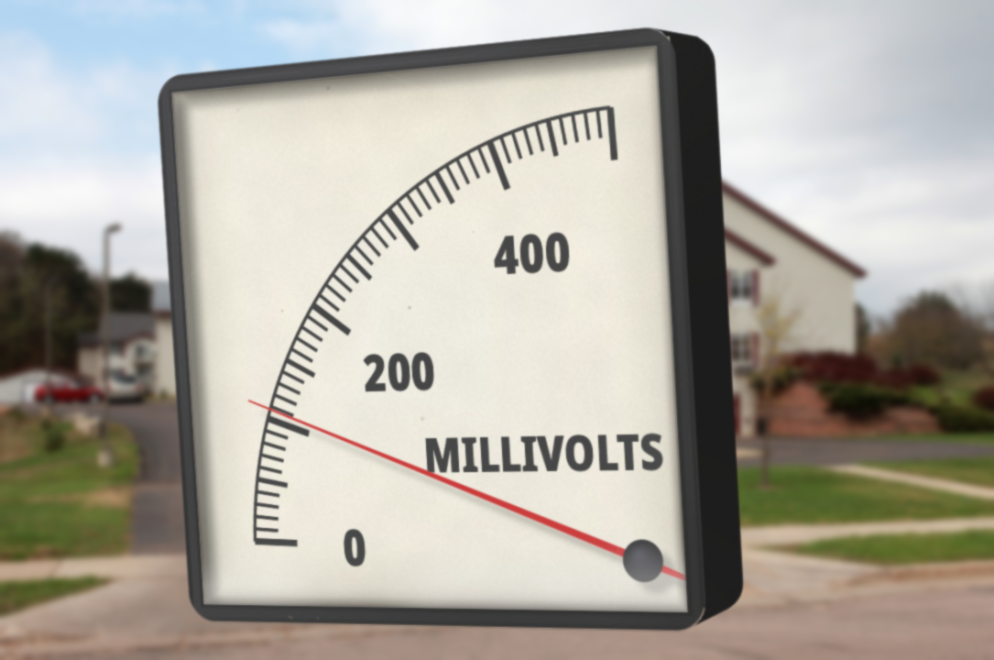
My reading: 110 mV
